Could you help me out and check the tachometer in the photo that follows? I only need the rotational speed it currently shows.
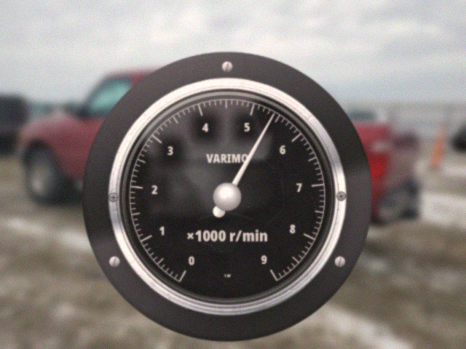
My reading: 5400 rpm
